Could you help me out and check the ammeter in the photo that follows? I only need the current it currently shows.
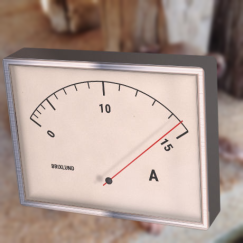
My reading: 14.5 A
